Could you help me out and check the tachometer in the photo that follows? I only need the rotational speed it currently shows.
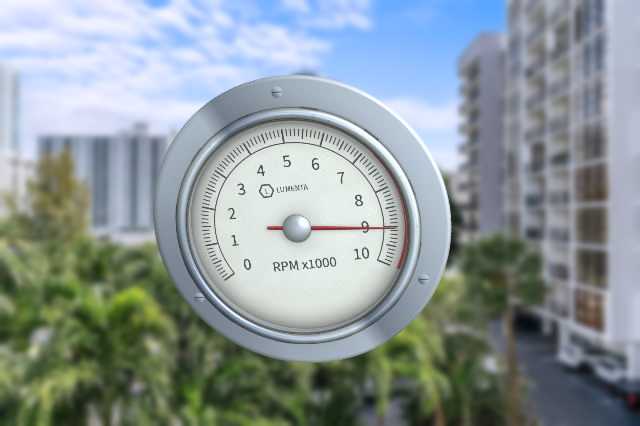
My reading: 9000 rpm
